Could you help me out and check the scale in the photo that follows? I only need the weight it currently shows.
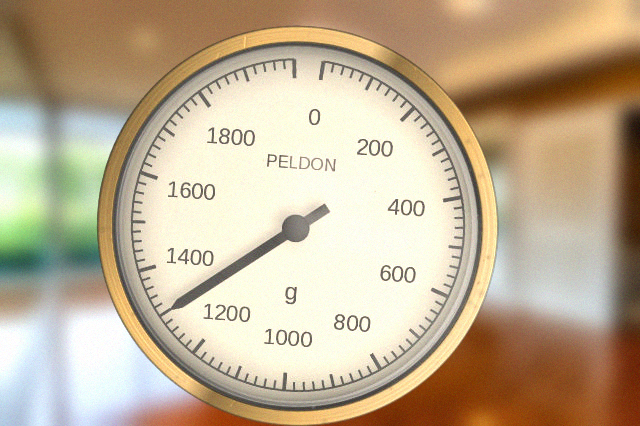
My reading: 1300 g
